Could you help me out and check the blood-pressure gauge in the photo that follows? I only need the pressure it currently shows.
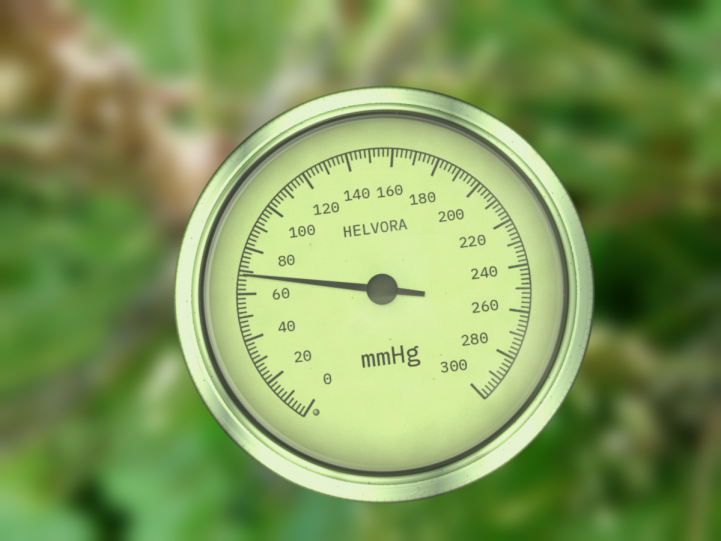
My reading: 68 mmHg
